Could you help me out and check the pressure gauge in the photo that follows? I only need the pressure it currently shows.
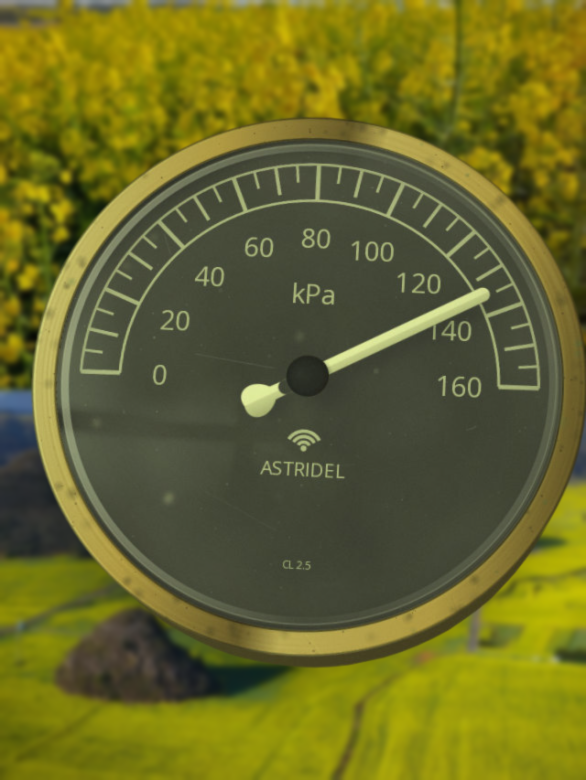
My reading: 135 kPa
